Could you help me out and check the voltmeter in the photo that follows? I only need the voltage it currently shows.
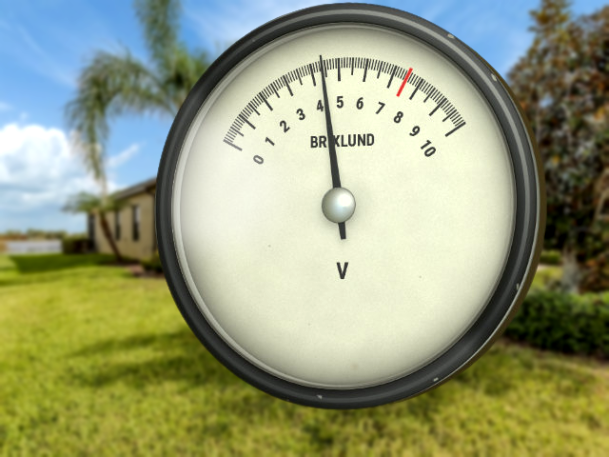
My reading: 4.5 V
